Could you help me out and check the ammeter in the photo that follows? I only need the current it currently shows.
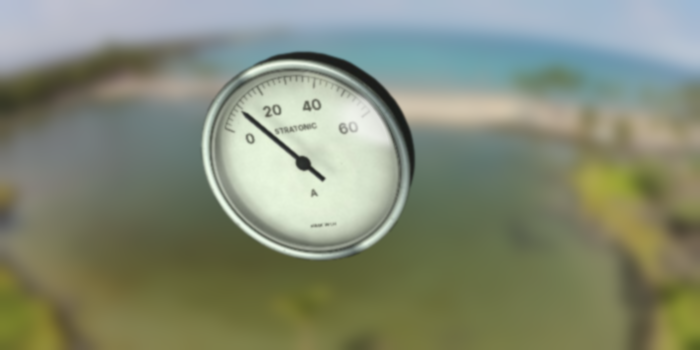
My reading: 10 A
